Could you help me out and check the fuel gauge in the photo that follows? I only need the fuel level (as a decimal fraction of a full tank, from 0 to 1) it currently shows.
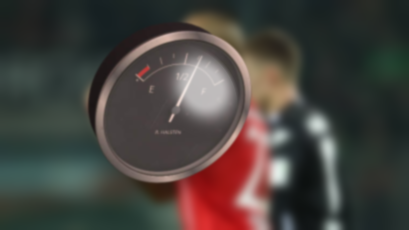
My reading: 0.625
